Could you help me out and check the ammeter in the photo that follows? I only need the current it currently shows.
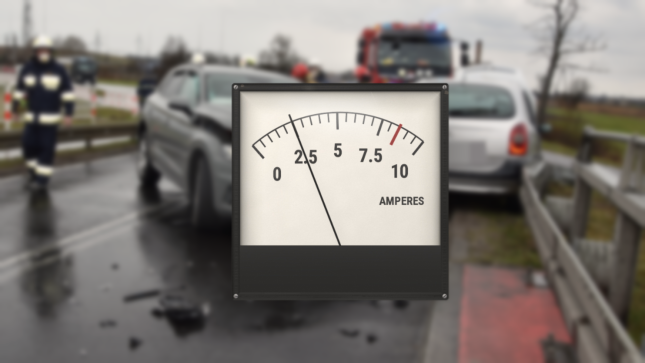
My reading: 2.5 A
